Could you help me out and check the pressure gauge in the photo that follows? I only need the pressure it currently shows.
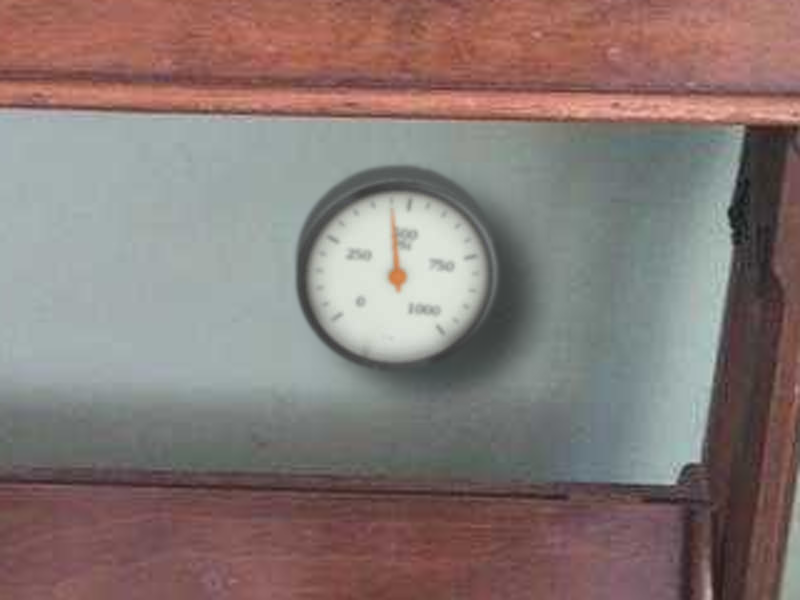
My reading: 450 psi
